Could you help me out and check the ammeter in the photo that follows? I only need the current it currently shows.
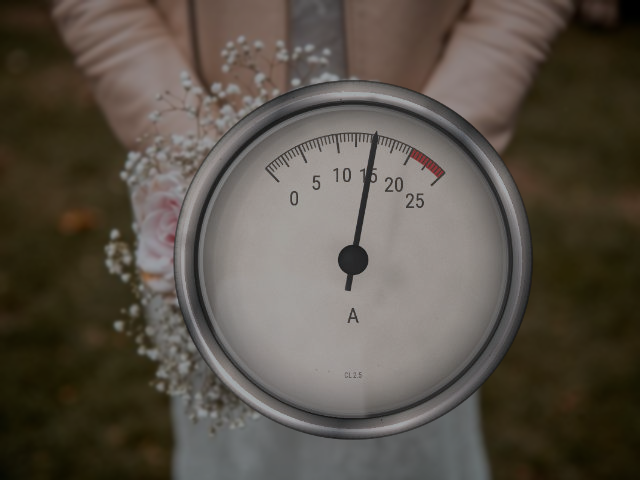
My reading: 15 A
